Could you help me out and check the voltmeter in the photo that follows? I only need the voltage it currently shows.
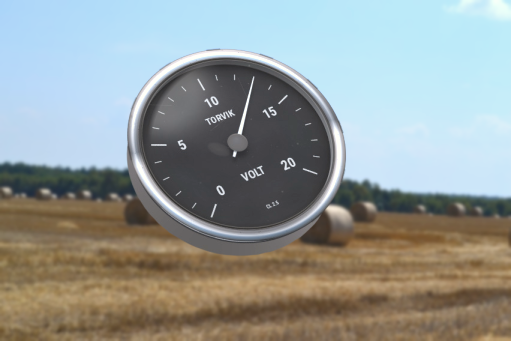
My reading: 13 V
